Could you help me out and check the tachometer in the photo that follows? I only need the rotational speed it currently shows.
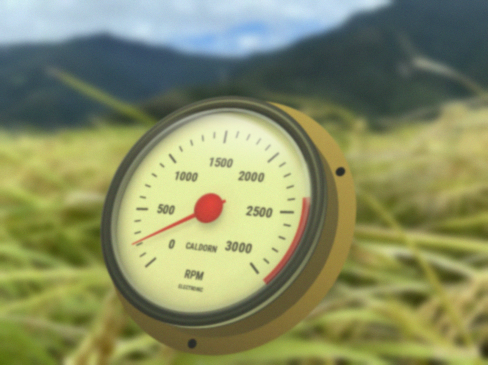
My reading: 200 rpm
